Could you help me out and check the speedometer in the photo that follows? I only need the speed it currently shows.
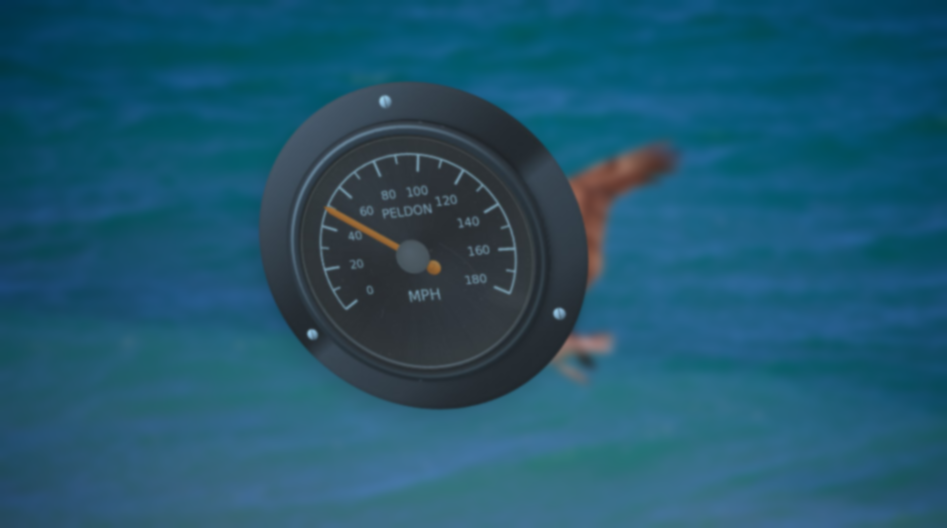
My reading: 50 mph
